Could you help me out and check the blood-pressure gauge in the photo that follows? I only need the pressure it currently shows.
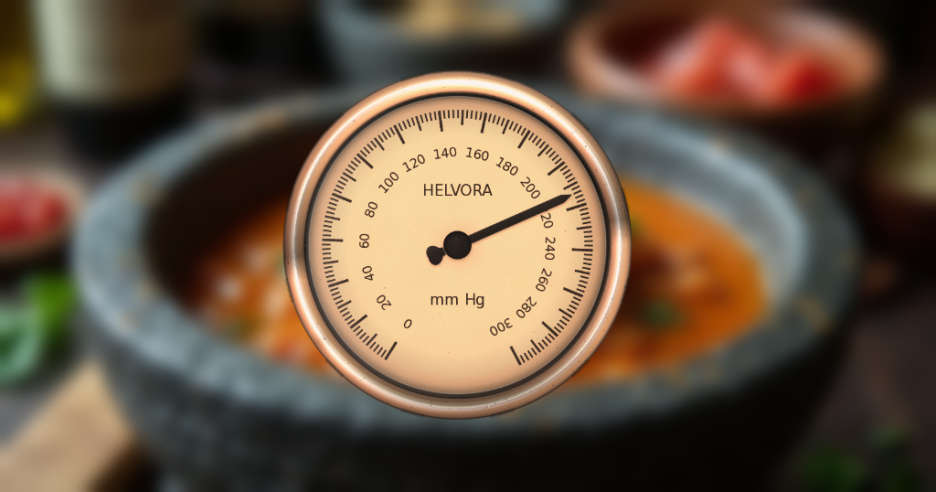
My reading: 214 mmHg
